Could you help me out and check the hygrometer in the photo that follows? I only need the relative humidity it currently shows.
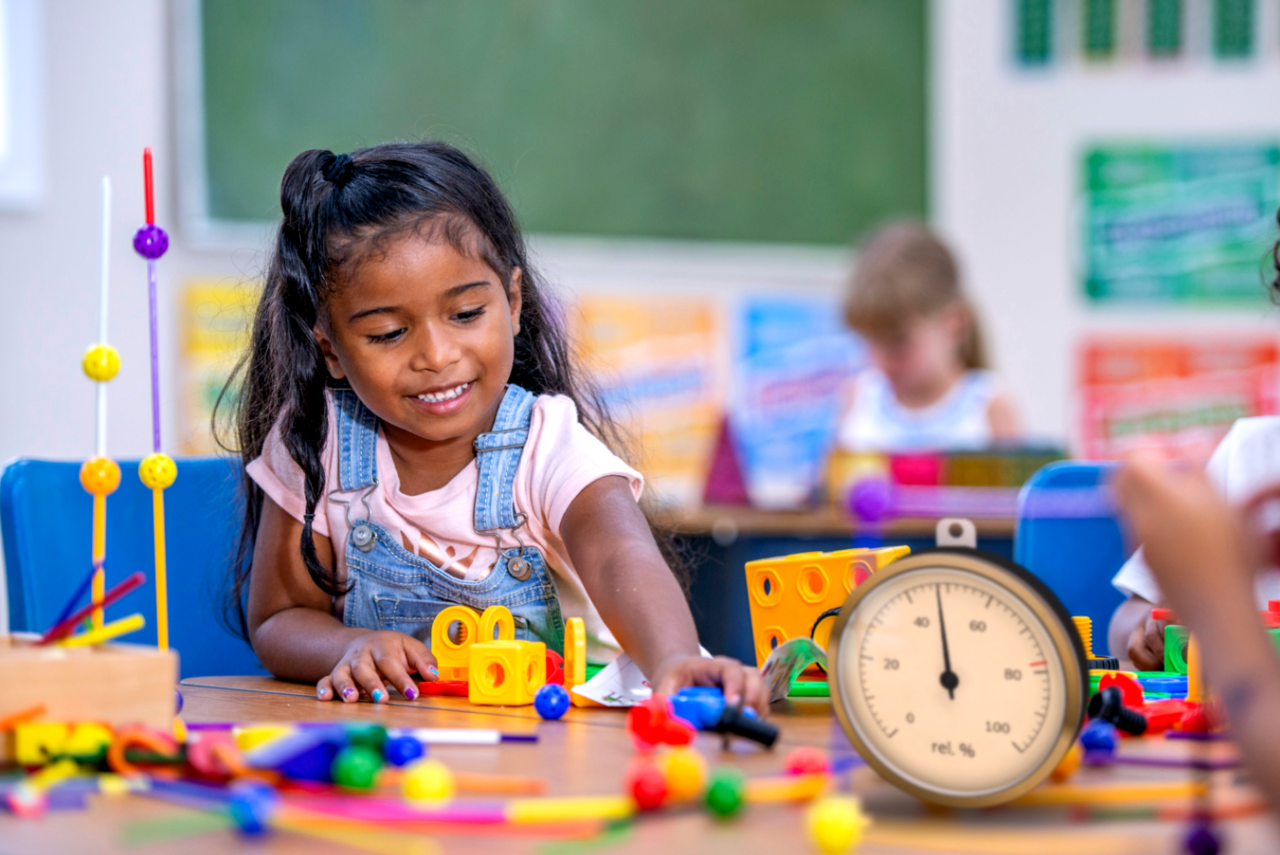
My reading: 48 %
